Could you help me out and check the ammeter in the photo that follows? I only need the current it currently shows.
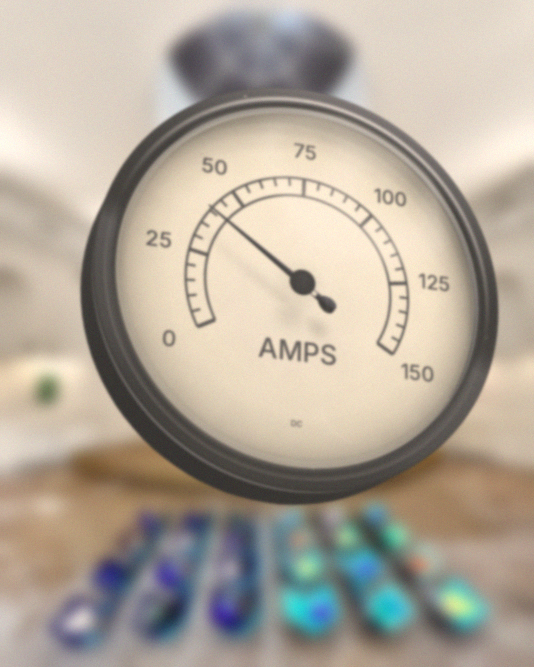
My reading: 40 A
